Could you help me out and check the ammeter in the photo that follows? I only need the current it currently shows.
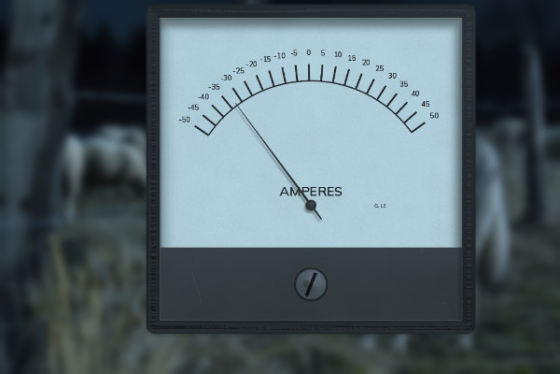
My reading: -32.5 A
